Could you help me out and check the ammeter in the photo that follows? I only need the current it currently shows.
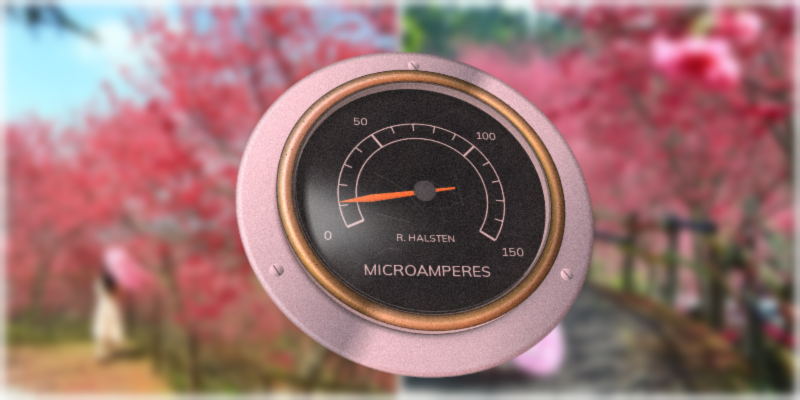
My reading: 10 µA
